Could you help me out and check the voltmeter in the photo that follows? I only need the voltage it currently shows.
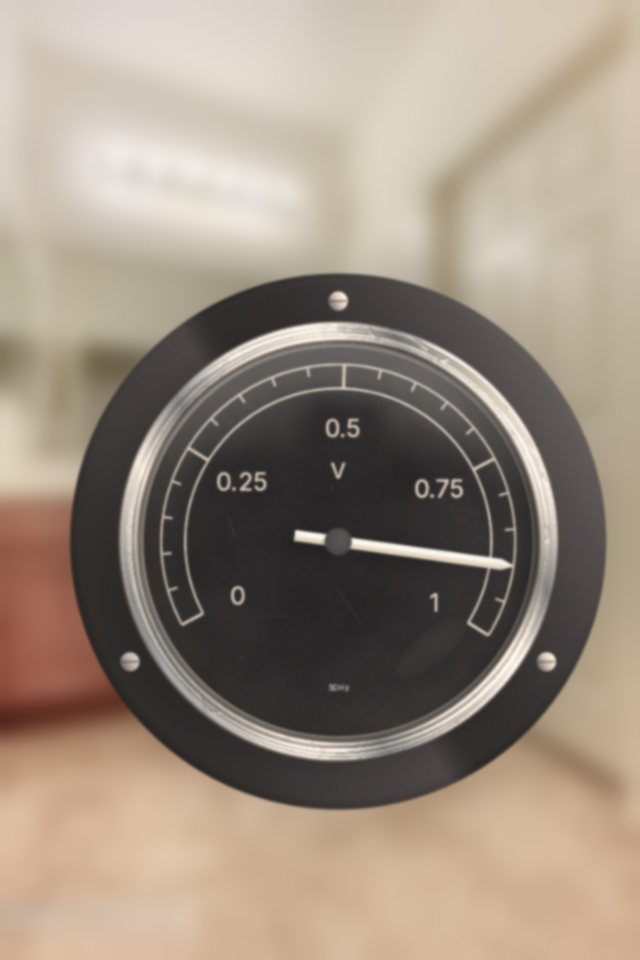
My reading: 0.9 V
